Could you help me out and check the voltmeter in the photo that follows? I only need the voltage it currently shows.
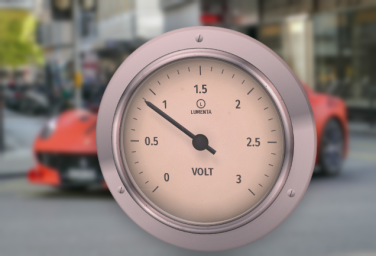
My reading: 0.9 V
